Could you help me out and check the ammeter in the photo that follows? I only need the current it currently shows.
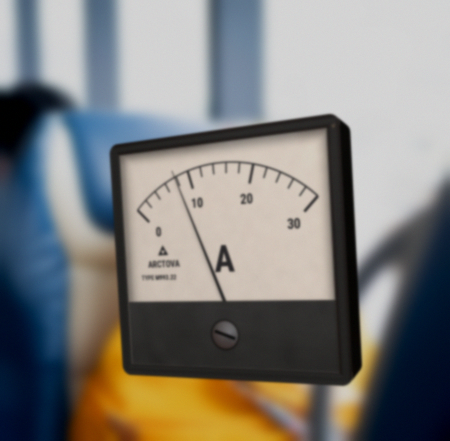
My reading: 8 A
